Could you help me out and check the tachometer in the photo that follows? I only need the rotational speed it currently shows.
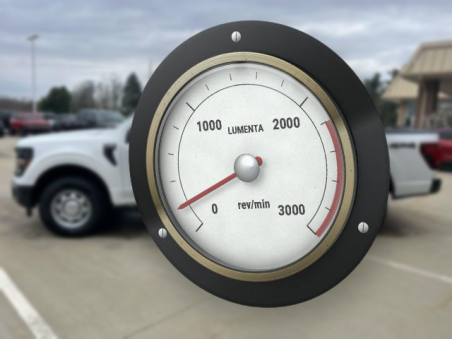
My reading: 200 rpm
